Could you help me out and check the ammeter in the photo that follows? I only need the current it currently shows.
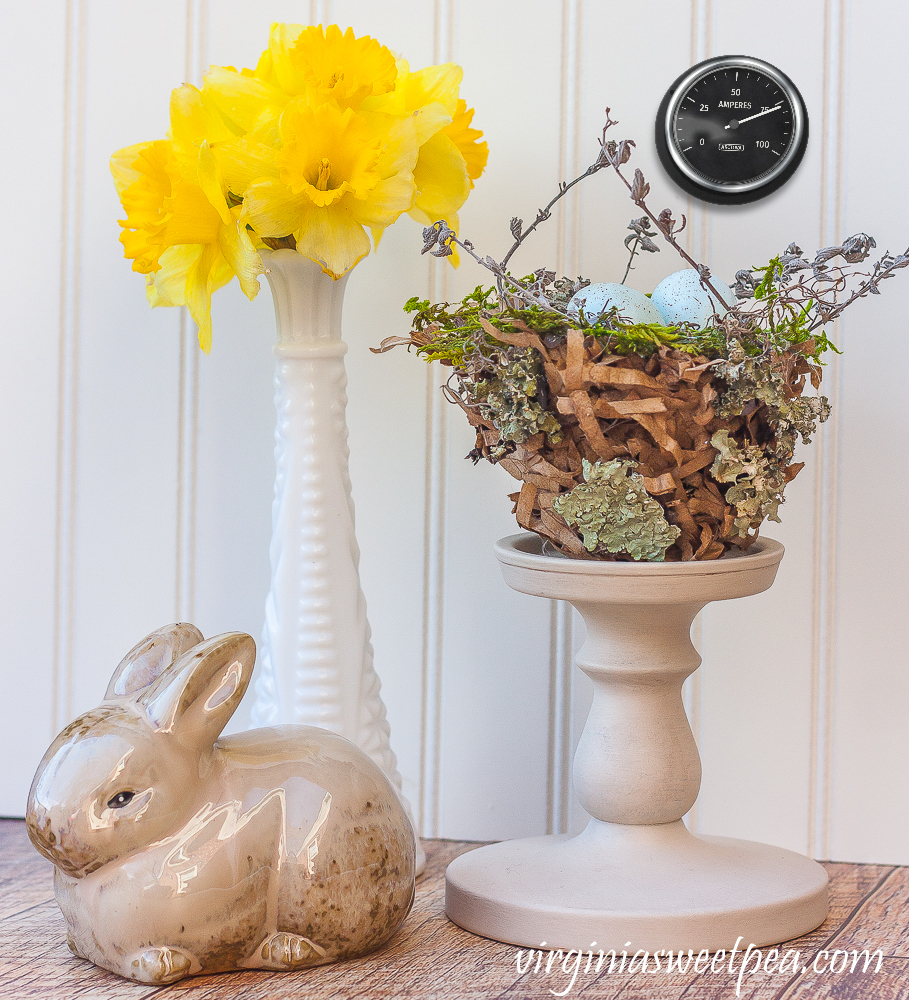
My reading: 77.5 A
